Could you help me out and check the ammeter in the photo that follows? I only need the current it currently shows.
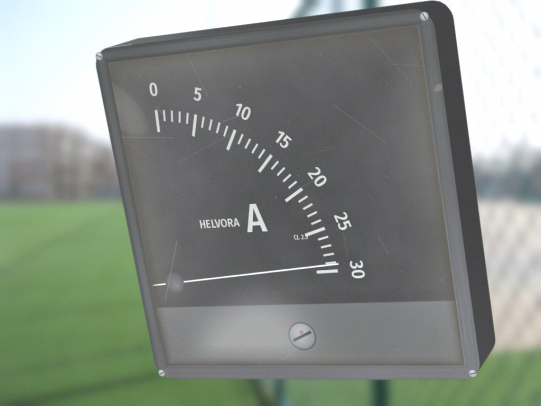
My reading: 29 A
